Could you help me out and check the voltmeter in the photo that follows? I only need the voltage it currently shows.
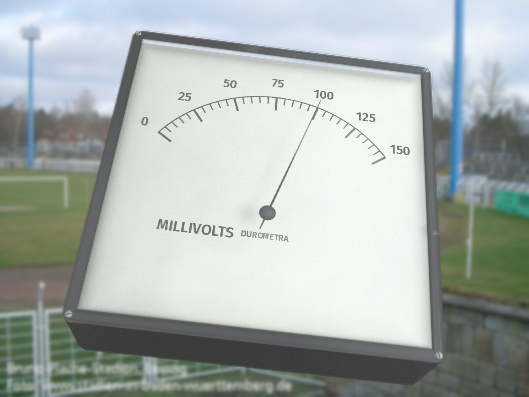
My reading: 100 mV
